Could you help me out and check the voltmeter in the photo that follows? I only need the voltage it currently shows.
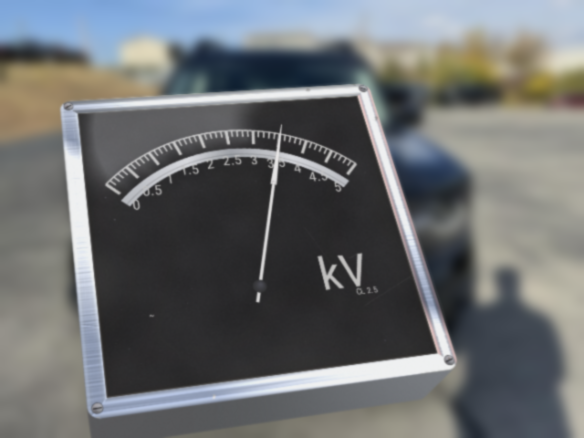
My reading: 3.5 kV
